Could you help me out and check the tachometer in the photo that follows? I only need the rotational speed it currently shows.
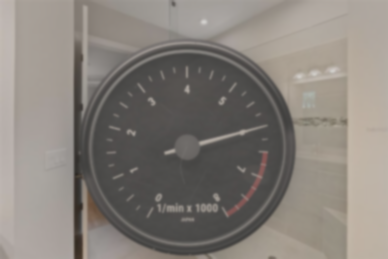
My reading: 6000 rpm
